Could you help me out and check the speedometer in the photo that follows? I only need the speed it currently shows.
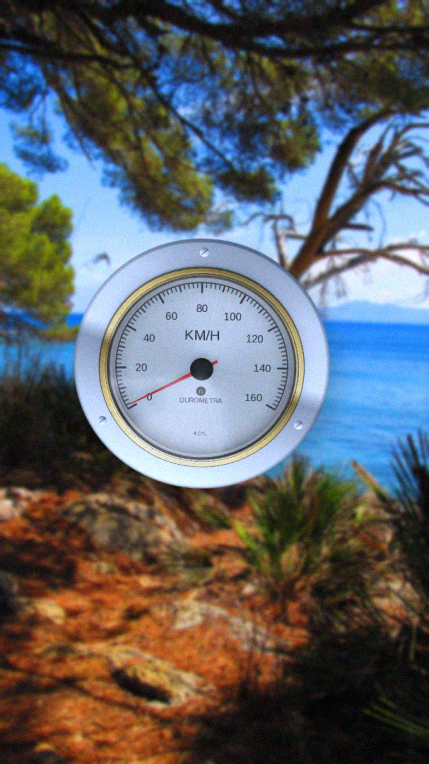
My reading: 2 km/h
